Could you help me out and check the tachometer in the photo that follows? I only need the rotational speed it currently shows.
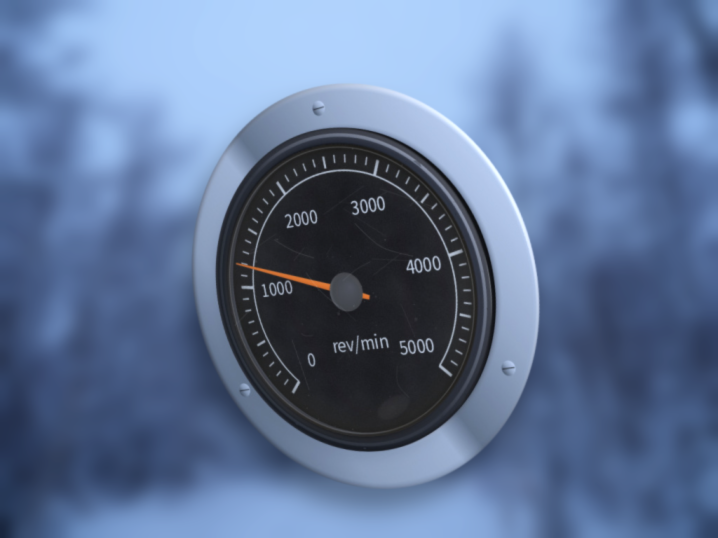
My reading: 1200 rpm
